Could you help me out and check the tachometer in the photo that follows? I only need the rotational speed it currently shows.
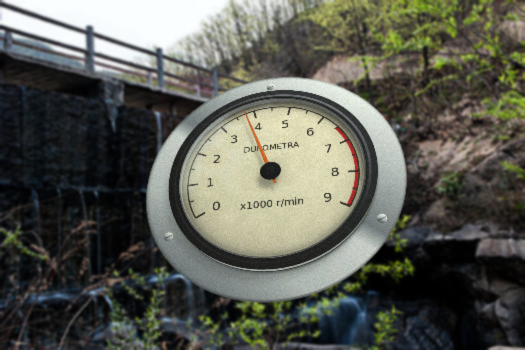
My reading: 3750 rpm
